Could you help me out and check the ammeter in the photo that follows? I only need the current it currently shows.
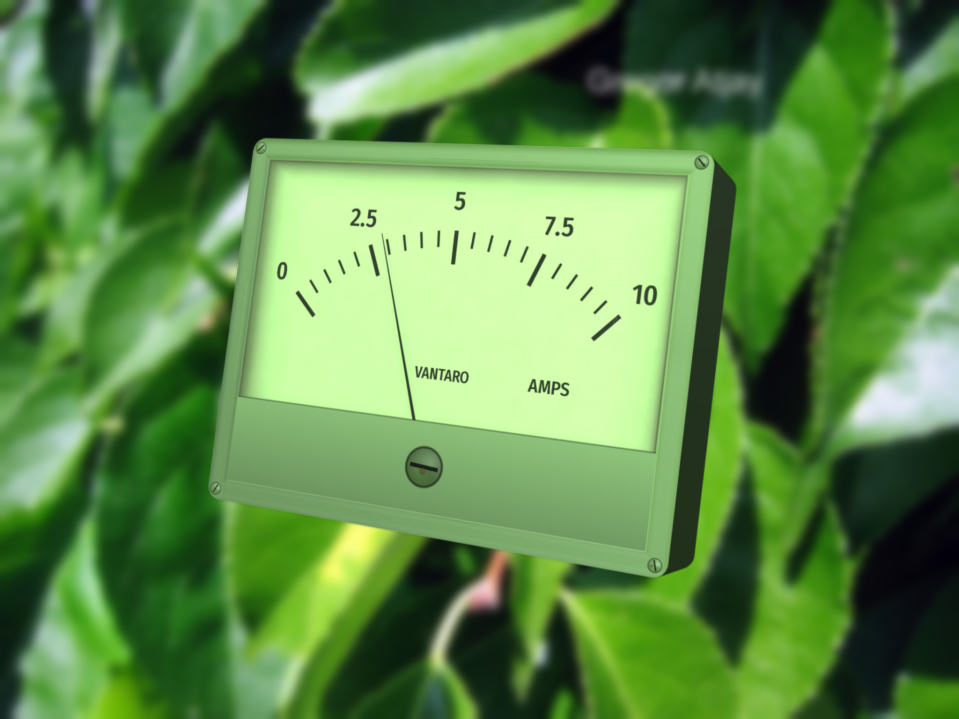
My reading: 3 A
